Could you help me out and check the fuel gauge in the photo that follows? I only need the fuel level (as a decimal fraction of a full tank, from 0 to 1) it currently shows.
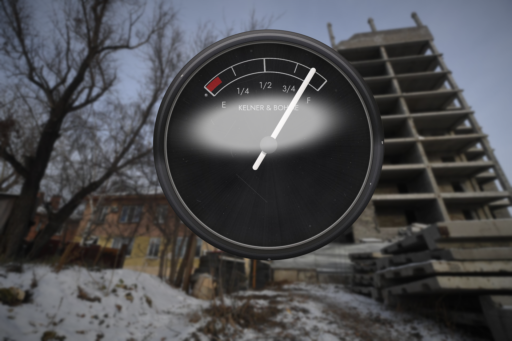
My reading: 0.875
